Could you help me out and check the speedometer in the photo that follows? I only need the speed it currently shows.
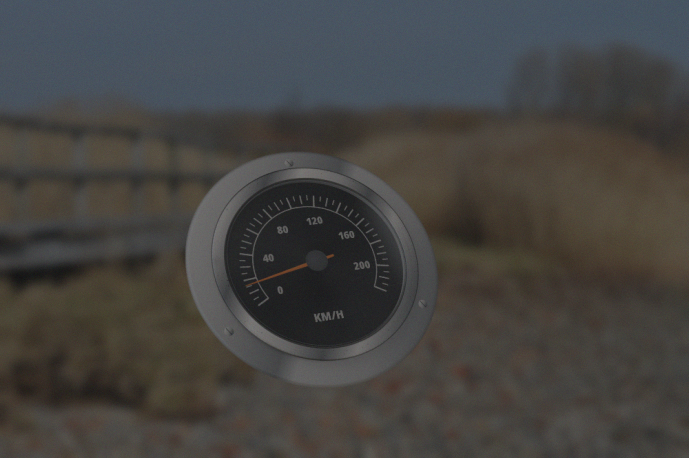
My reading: 15 km/h
